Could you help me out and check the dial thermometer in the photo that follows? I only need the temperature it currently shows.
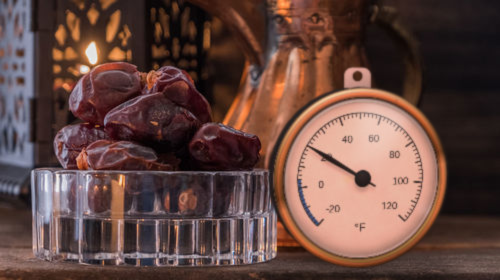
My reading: 20 °F
